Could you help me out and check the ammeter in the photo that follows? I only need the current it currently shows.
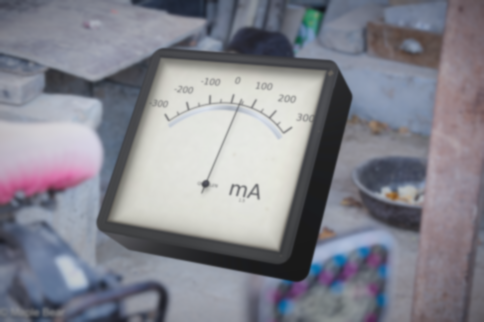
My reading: 50 mA
